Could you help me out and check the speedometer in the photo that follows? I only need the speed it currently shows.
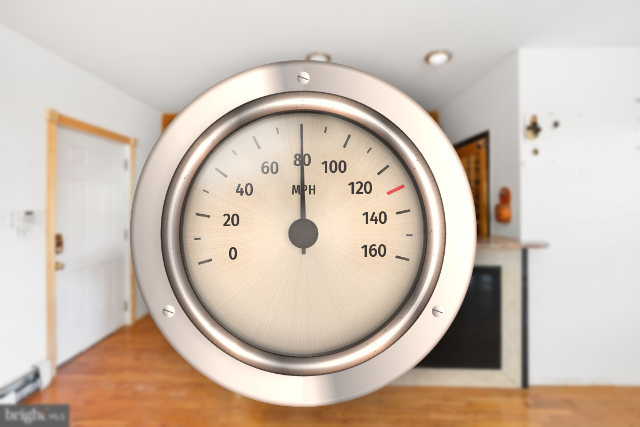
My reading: 80 mph
